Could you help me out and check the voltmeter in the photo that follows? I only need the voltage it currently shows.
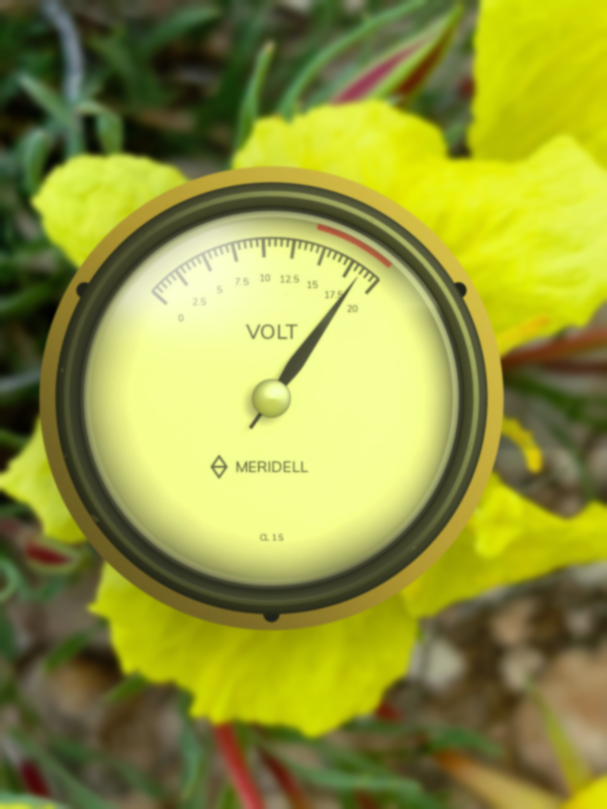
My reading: 18.5 V
